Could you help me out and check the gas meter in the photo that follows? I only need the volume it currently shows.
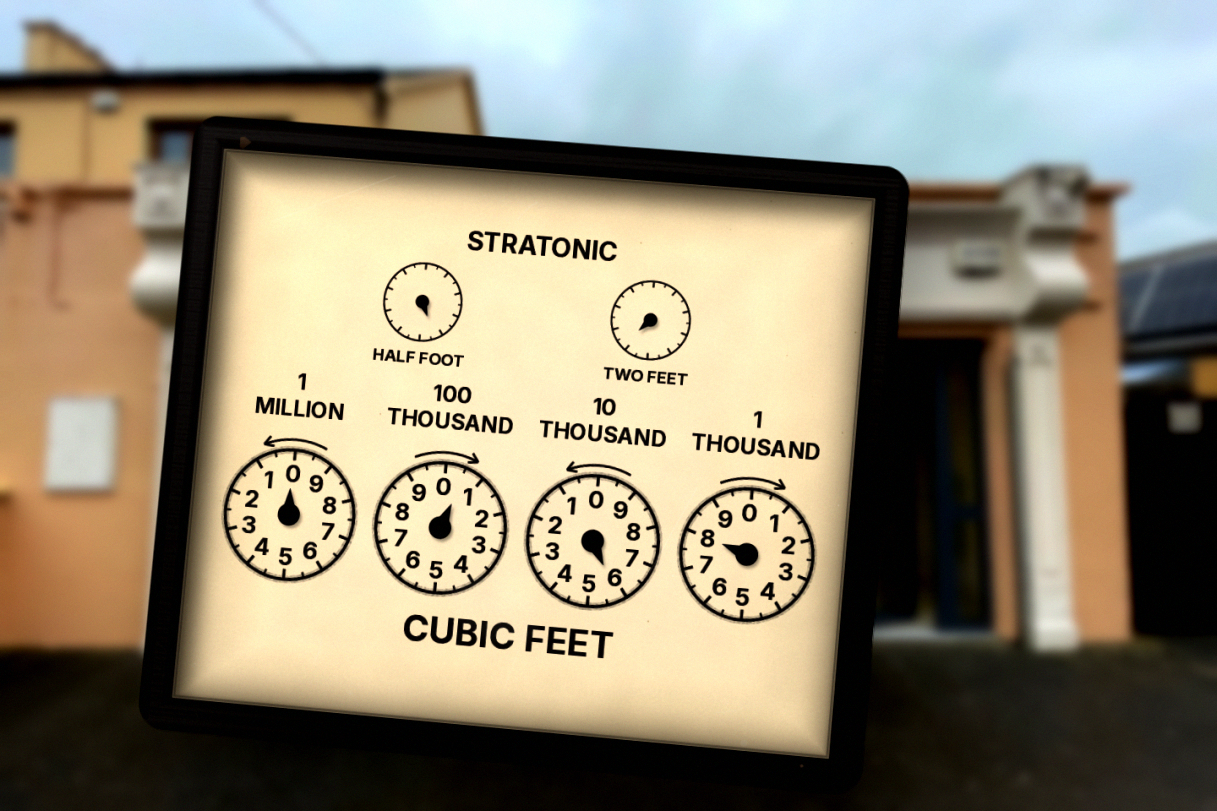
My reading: 5800 ft³
